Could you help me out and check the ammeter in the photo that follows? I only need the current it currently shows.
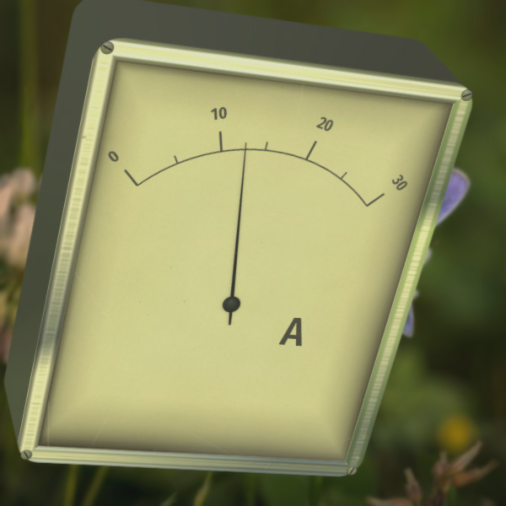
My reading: 12.5 A
